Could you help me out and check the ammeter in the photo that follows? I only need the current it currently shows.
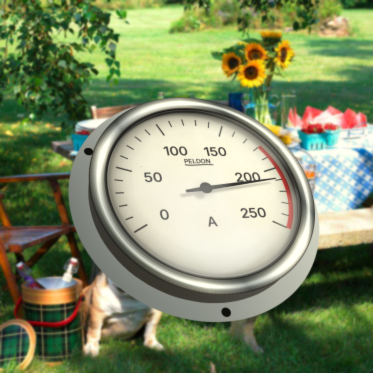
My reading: 210 A
